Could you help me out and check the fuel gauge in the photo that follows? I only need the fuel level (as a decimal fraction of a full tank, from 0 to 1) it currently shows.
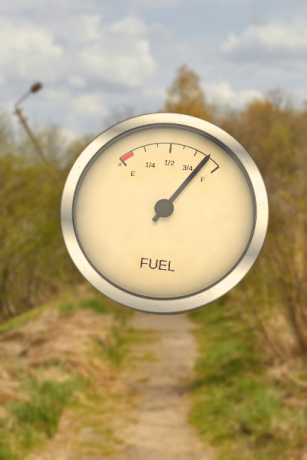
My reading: 0.875
